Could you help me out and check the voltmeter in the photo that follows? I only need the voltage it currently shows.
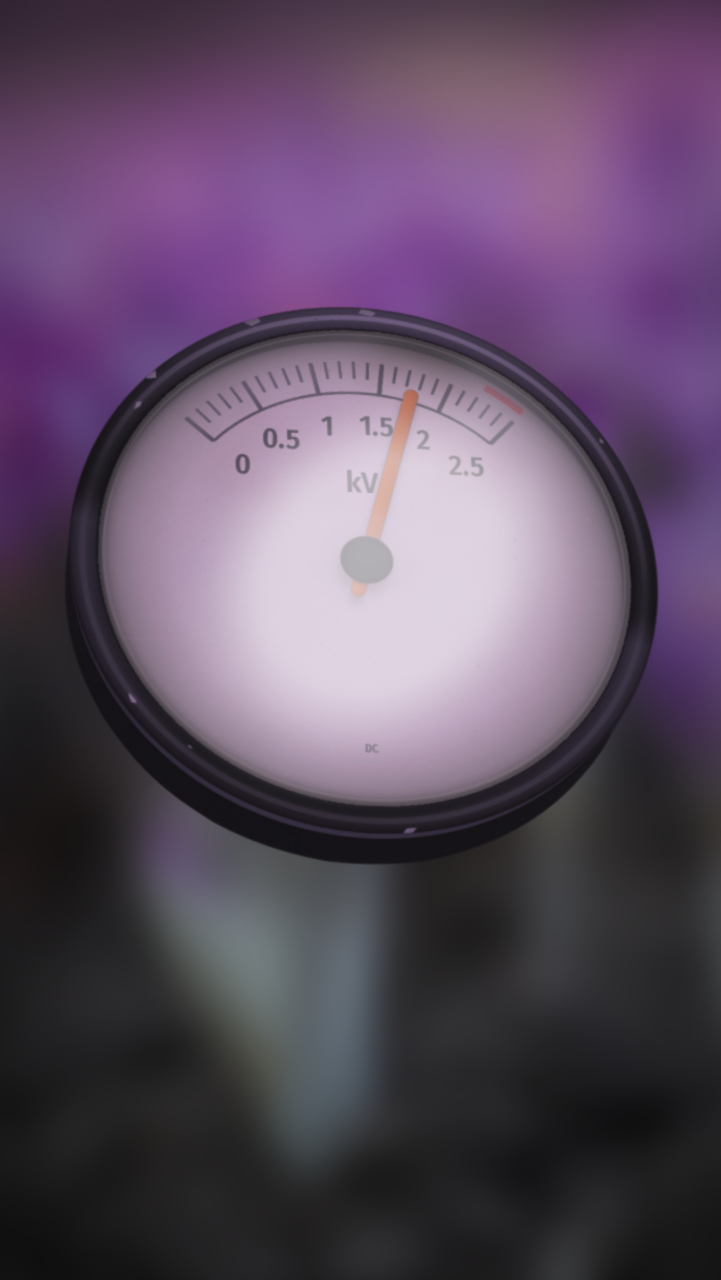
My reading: 1.75 kV
